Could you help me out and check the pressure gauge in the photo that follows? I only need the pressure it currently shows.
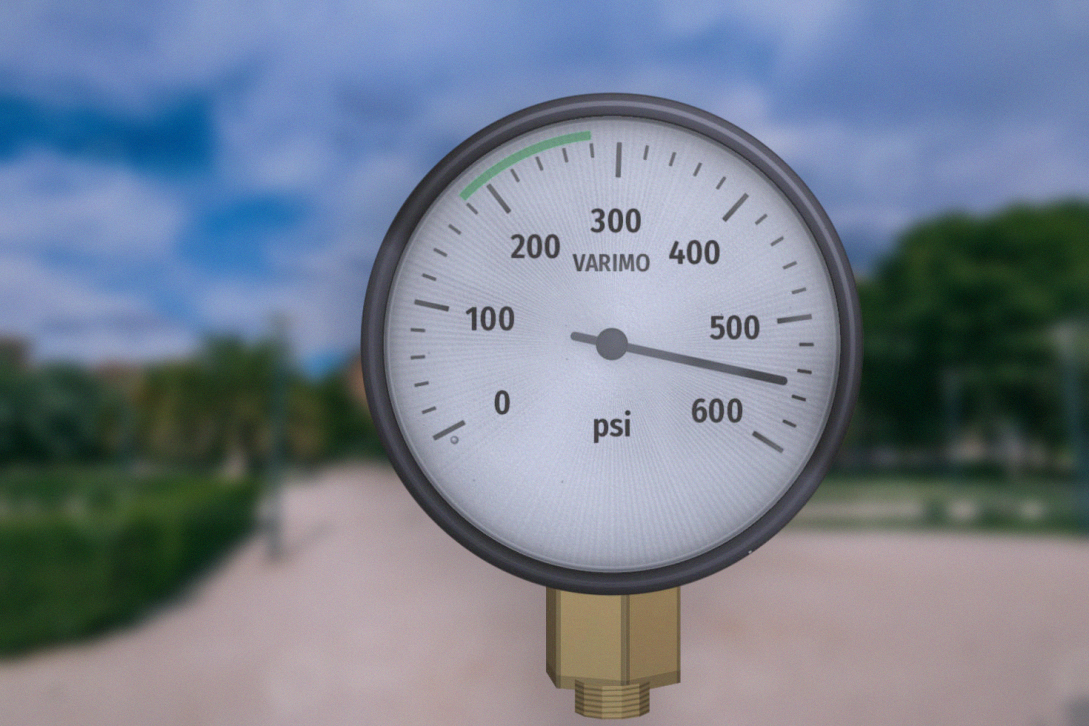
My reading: 550 psi
